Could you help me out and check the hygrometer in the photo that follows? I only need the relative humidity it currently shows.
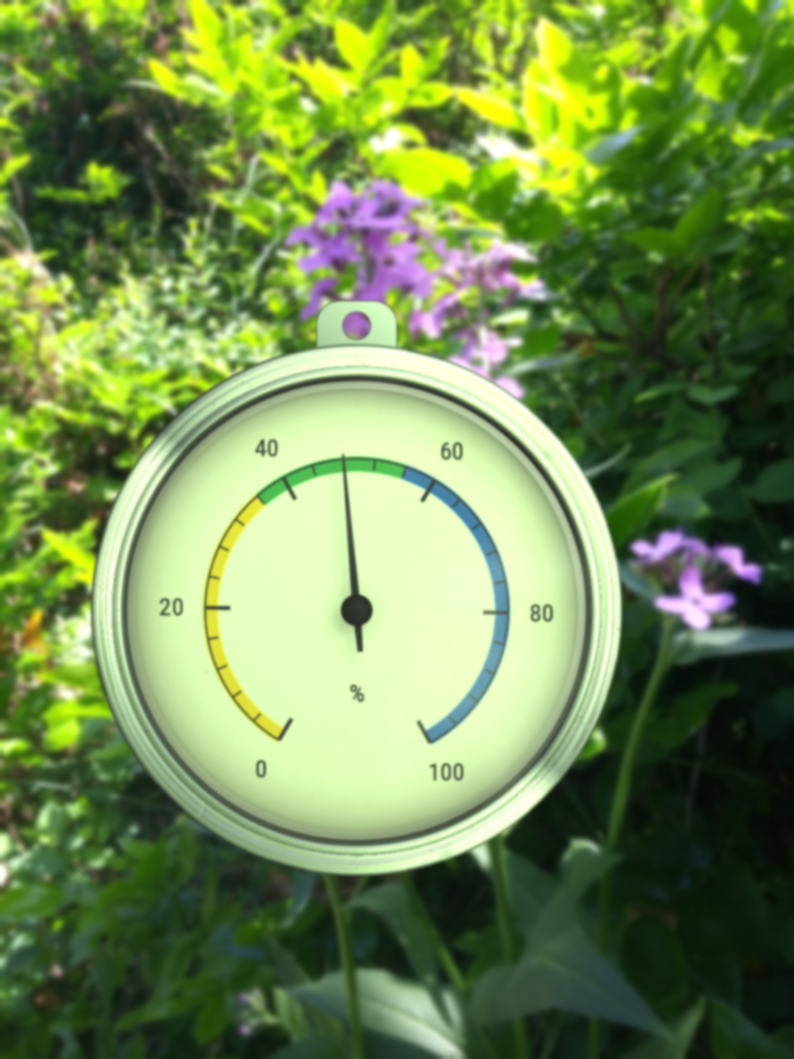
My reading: 48 %
